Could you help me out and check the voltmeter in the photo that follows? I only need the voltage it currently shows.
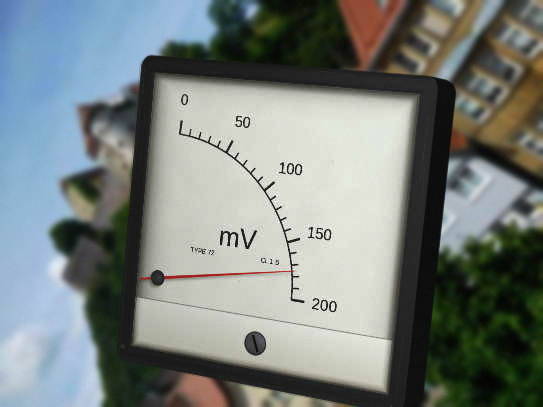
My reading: 175 mV
